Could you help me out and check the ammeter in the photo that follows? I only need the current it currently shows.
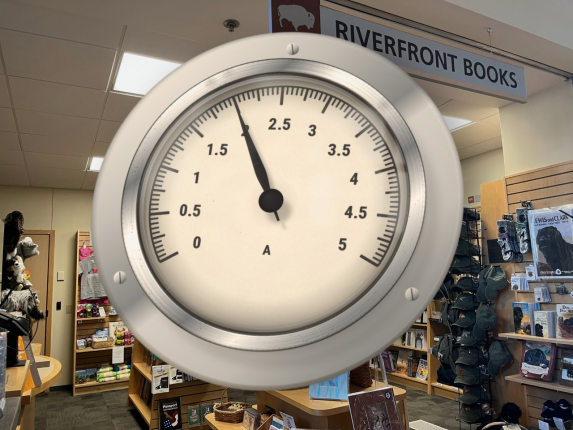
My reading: 2 A
